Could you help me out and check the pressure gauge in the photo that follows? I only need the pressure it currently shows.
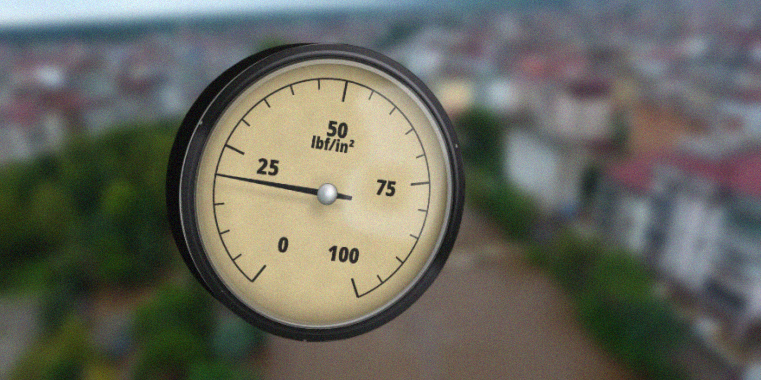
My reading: 20 psi
